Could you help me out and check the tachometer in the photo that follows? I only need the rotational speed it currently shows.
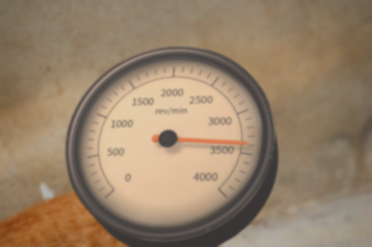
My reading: 3400 rpm
